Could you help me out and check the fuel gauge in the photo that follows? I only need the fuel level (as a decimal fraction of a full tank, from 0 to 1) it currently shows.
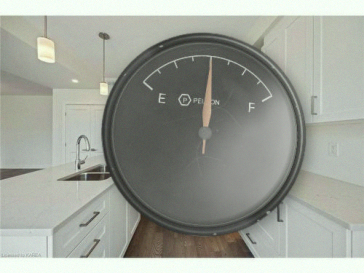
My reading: 0.5
